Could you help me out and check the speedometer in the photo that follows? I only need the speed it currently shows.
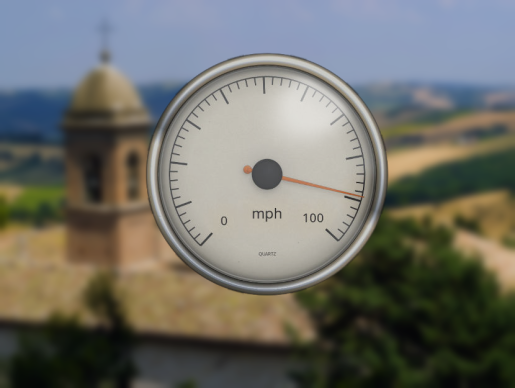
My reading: 89 mph
